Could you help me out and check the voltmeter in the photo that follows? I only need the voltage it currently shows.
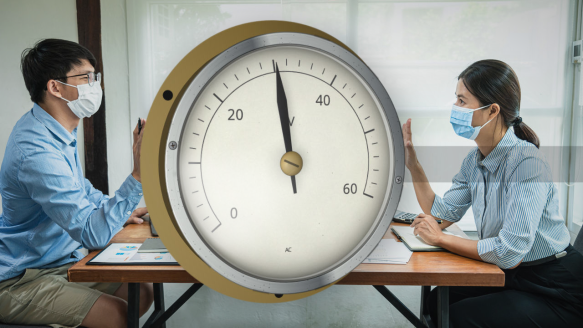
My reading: 30 kV
